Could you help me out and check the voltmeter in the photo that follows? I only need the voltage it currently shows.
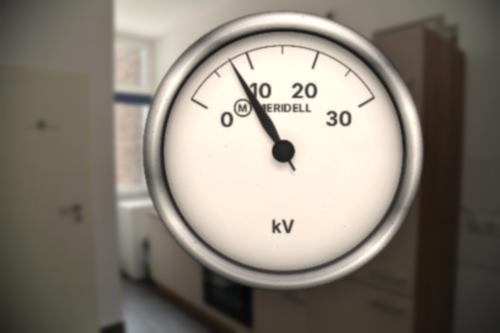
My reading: 7.5 kV
